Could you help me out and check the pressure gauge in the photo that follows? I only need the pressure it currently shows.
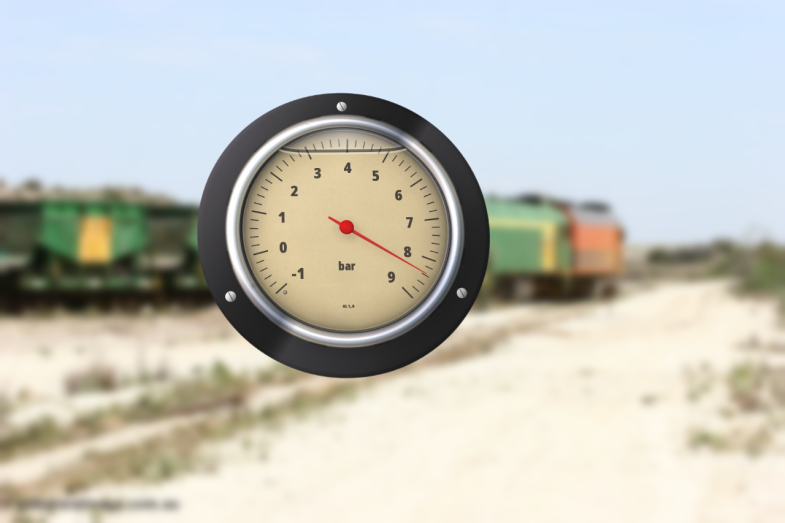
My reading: 8.4 bar
